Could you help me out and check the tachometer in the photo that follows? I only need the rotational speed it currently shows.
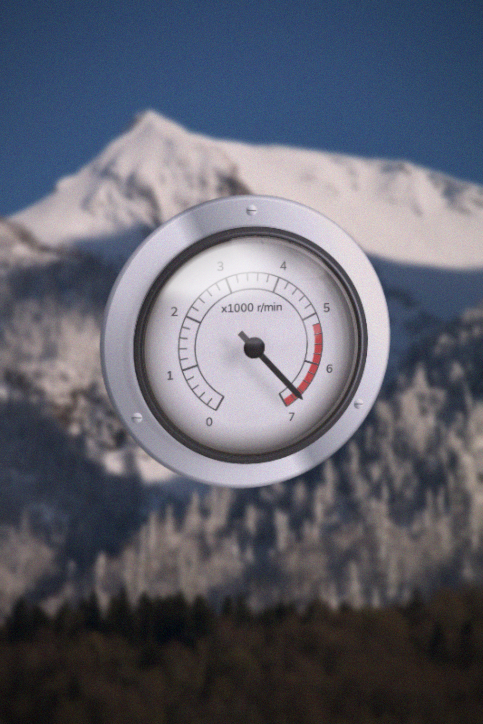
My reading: 6700 rpm
